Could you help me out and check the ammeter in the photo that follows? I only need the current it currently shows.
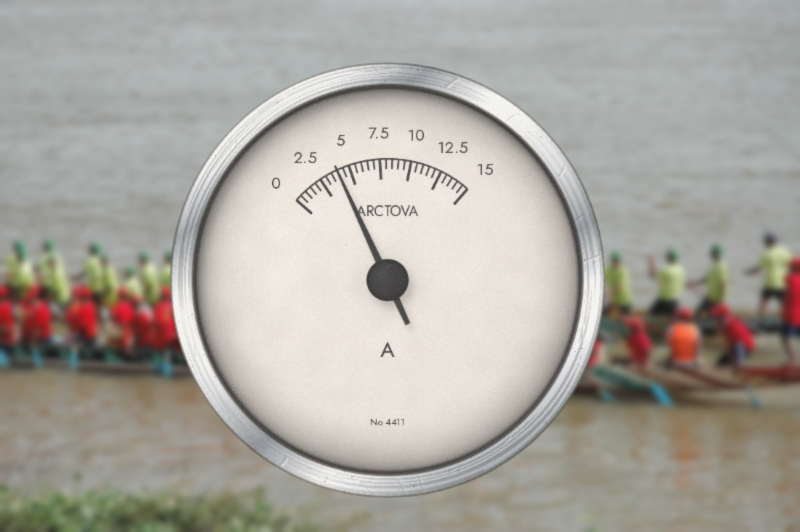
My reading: 4 A
